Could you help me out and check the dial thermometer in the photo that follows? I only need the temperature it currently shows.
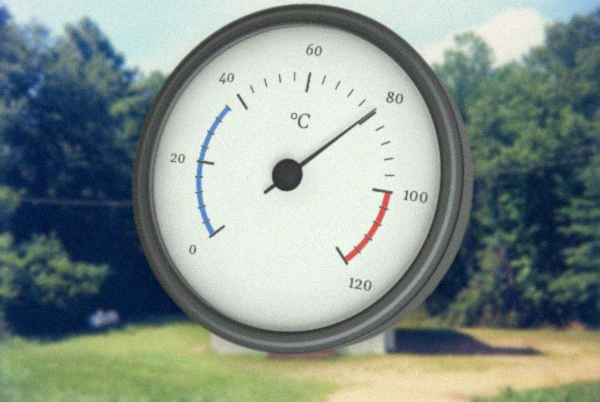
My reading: 80 °C
